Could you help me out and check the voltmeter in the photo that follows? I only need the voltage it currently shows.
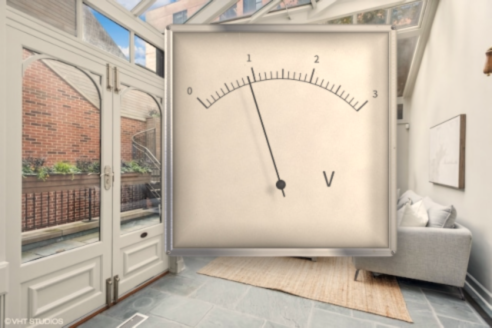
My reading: 0.9 V
